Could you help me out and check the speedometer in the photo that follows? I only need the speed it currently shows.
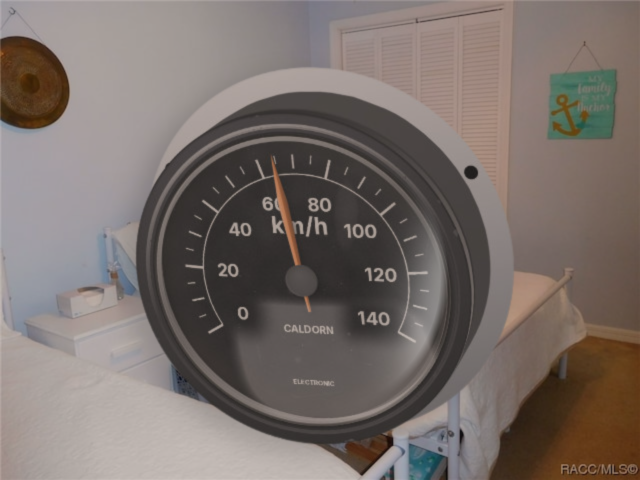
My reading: 65 km/h
